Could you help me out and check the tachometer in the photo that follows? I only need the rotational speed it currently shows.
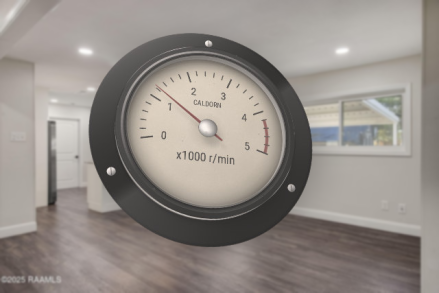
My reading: 1200 rpm
